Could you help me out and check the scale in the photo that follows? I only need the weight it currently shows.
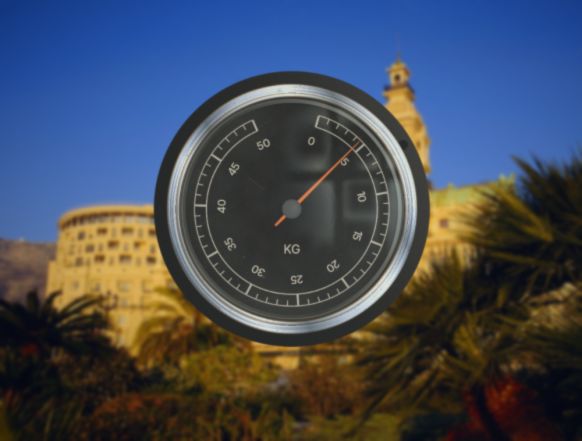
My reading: 4.5 kg
